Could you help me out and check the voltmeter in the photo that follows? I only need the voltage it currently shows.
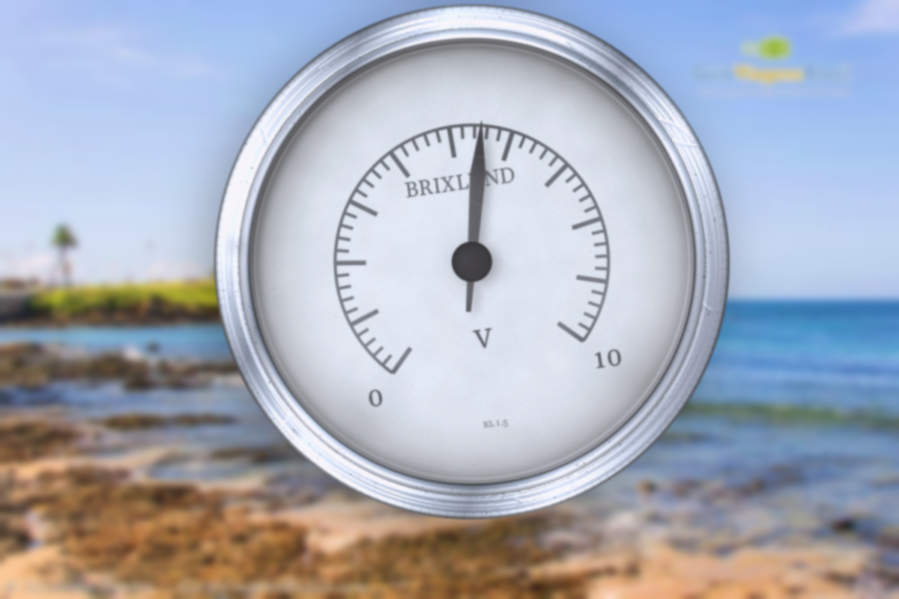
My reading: 5.5 V
